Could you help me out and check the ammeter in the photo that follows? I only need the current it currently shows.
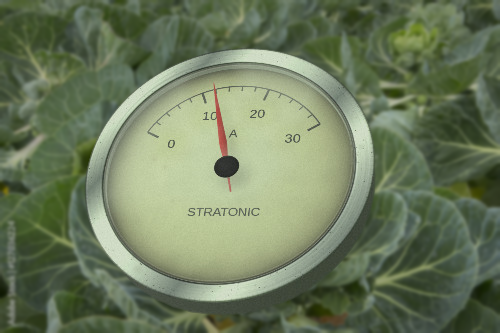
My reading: 12 A
